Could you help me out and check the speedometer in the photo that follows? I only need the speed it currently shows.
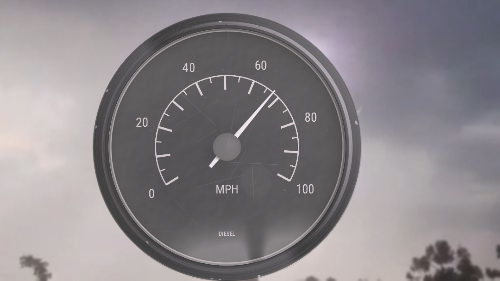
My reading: 67.5 mph
